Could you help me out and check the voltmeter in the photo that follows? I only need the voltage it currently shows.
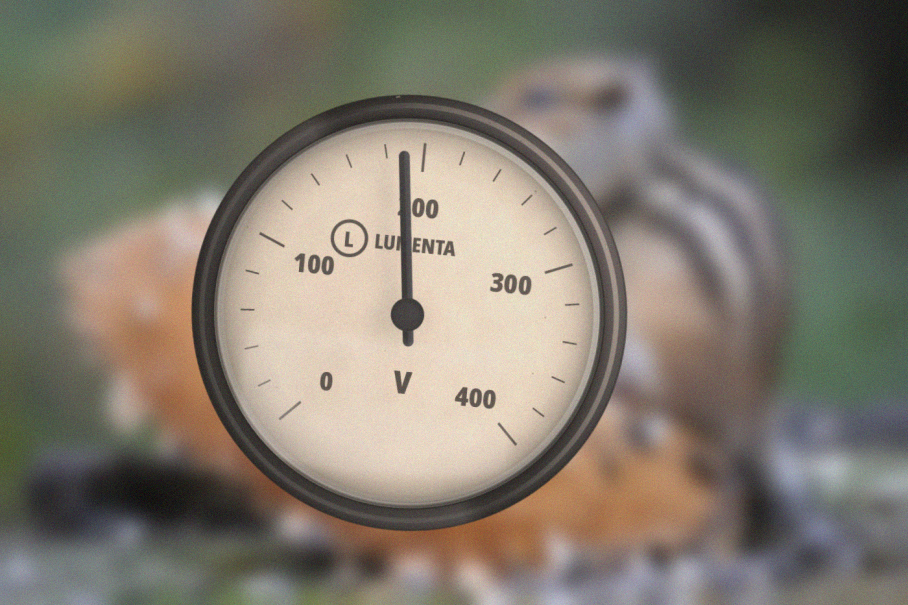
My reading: 190 V
